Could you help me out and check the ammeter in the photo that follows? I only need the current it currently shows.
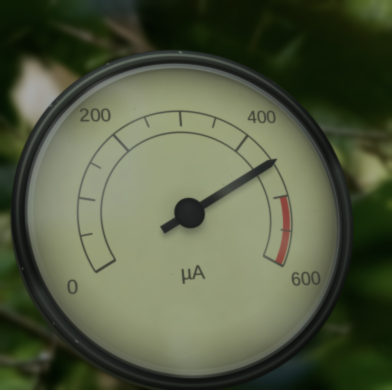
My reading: 450 µA
